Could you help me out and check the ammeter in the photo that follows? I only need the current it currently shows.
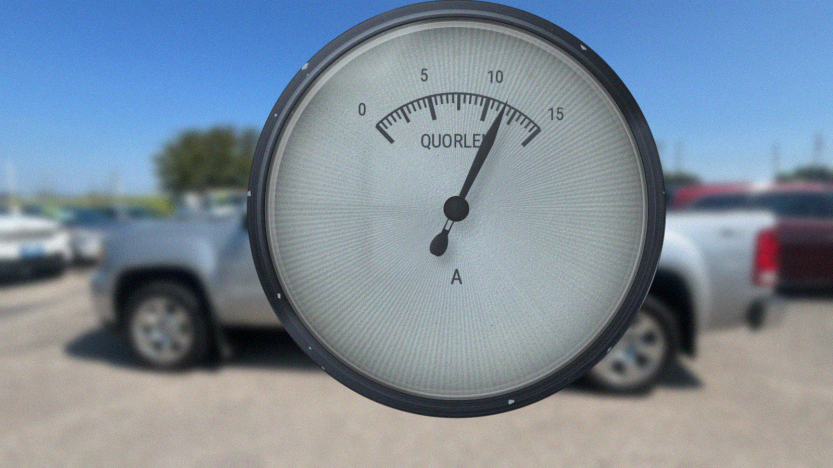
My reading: 11.5 A
